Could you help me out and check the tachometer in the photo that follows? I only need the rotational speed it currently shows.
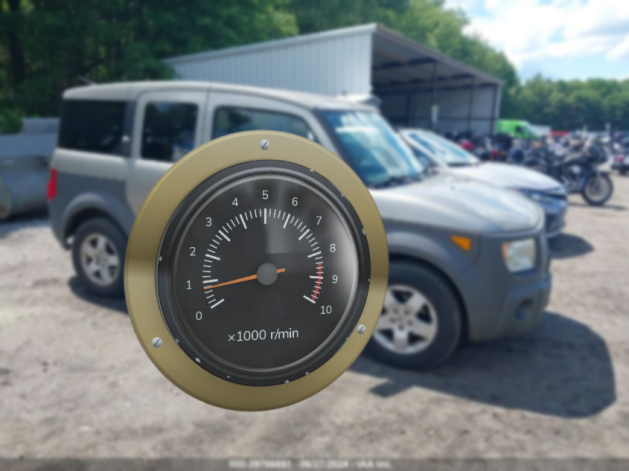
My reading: 800 rpm
